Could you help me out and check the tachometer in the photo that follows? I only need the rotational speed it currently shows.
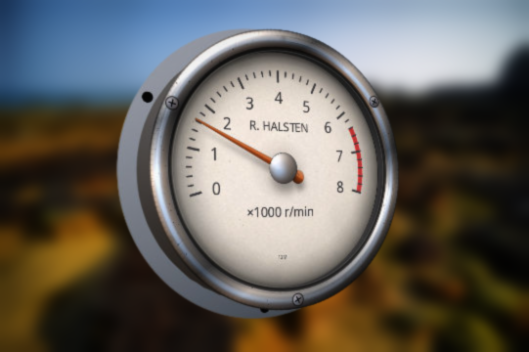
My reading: 1600 rpm
